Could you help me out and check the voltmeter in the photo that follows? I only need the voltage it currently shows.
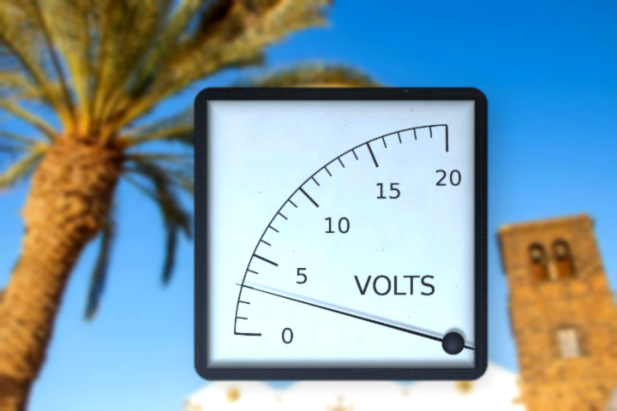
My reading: 3 V
